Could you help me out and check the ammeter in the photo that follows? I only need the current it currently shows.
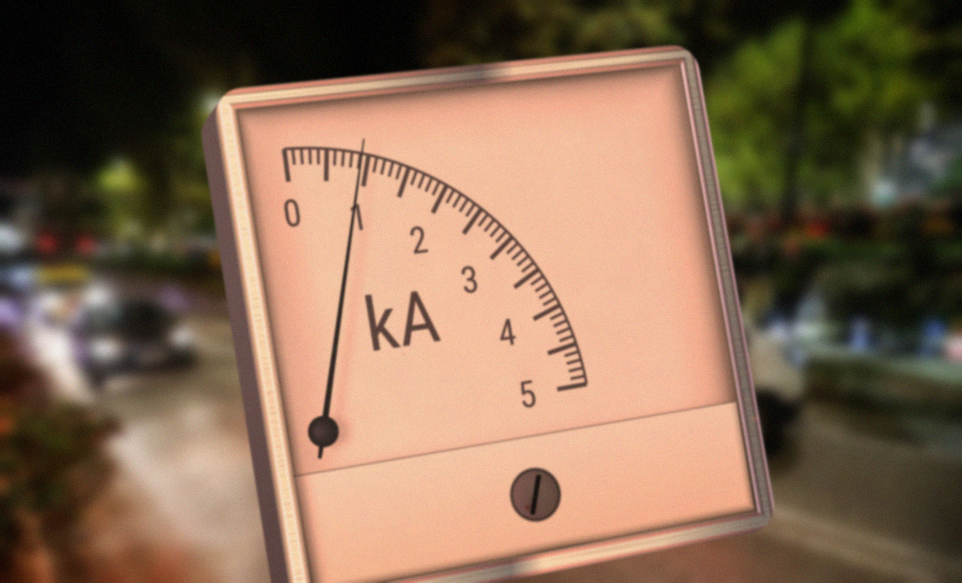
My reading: 0.9 kA
